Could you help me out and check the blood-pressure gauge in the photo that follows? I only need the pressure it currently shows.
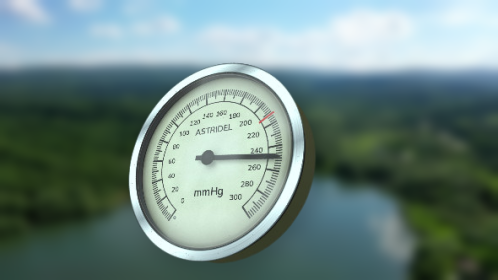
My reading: 250 mmHg
